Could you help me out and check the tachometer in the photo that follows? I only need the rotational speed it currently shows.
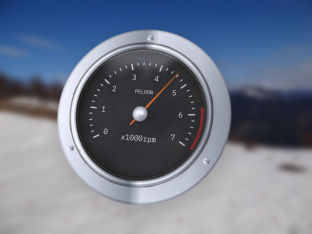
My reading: 4600 rpm
